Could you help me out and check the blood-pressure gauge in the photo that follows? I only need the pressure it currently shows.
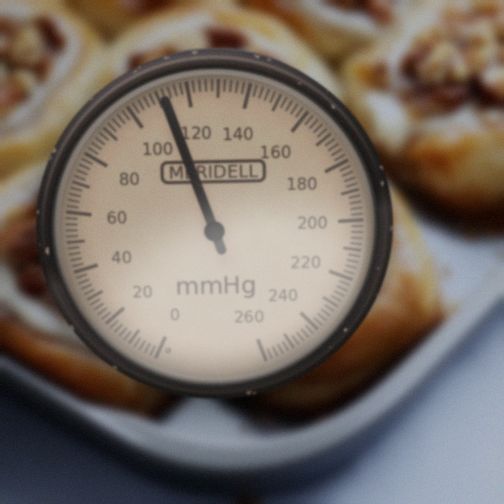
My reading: 112 mmHg
